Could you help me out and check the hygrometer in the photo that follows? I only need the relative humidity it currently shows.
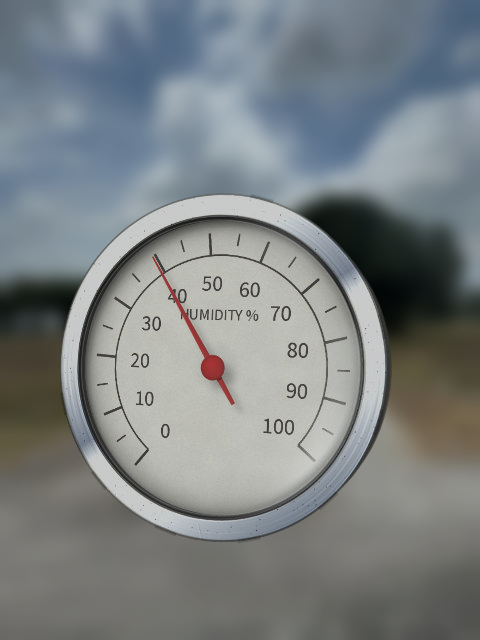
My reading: 40 %
